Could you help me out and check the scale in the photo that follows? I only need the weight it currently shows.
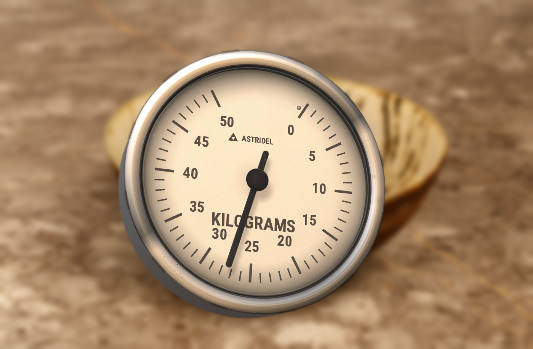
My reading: 27.5 kg
